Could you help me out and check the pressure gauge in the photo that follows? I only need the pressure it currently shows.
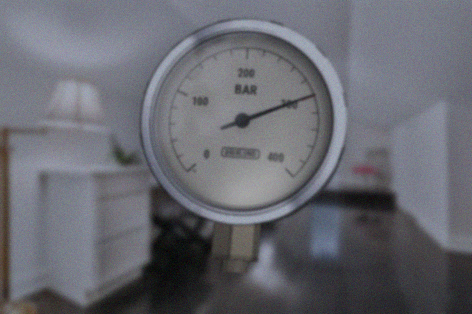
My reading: 300 bar
